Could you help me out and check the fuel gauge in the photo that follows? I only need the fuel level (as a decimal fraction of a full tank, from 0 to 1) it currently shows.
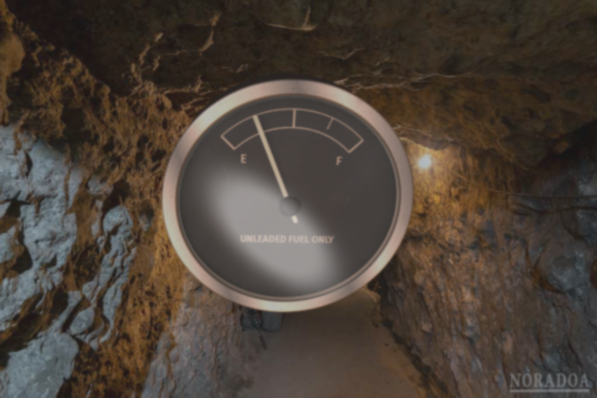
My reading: 0.25
